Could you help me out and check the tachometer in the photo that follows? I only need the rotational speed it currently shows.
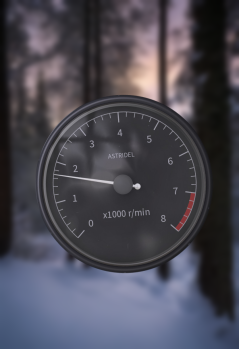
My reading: 1700 rpm
